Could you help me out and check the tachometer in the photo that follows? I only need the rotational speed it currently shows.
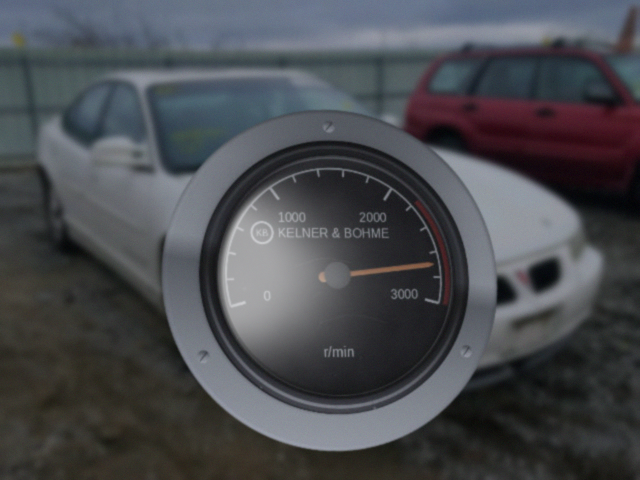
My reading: 2700 rpm
